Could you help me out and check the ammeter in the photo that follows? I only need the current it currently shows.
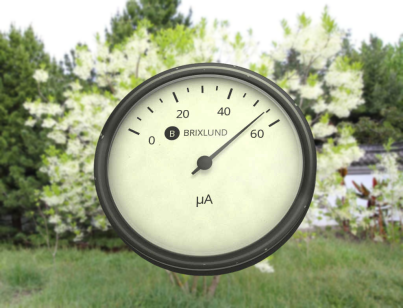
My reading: 55 µA
